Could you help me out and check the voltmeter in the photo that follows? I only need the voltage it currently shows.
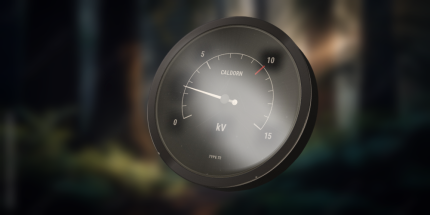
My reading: 2.5 kV
